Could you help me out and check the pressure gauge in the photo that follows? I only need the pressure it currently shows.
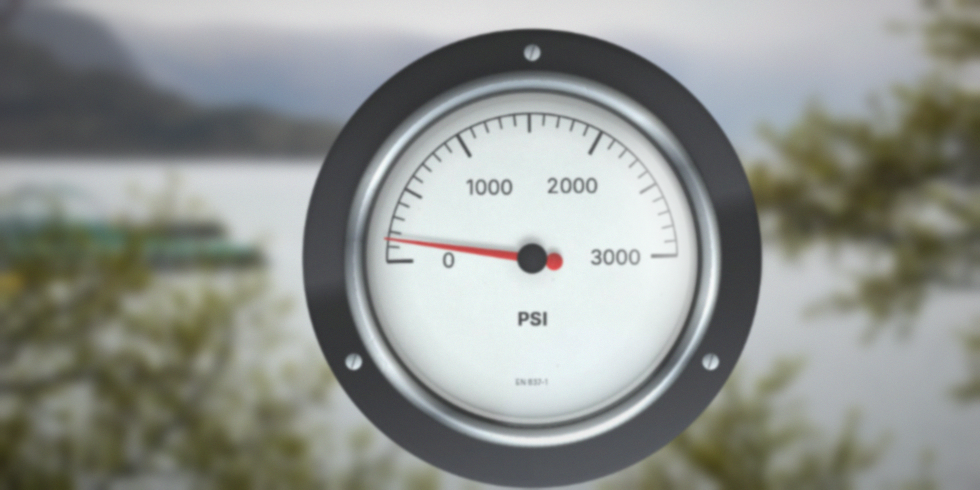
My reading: 150 psi
